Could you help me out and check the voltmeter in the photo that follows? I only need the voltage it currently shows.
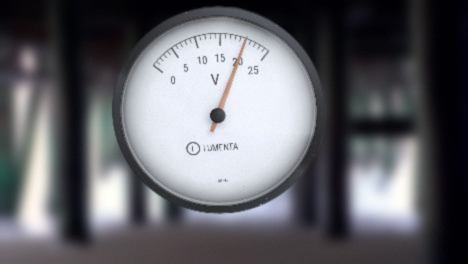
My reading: 20 V
